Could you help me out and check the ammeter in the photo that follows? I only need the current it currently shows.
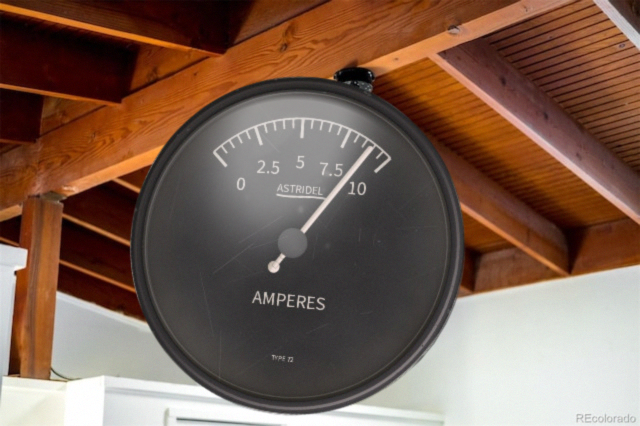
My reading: 9 A
